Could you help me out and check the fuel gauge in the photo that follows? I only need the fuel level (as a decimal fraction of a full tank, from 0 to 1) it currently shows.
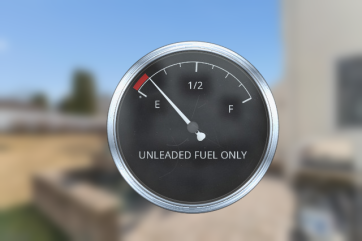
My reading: 0.125
